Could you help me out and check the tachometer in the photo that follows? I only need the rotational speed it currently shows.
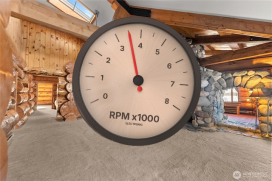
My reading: 3500 rpm
